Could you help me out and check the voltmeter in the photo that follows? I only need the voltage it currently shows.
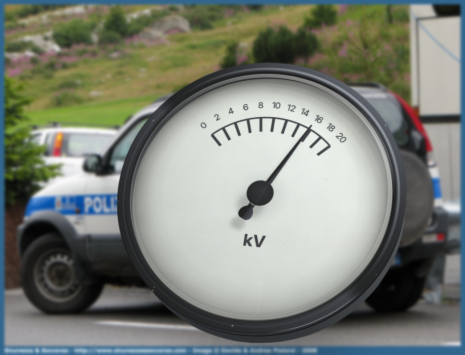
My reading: 16 kV
